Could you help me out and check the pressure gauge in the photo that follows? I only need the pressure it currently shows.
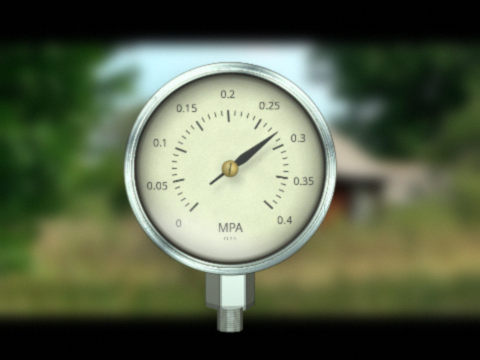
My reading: 0.28 MPa
